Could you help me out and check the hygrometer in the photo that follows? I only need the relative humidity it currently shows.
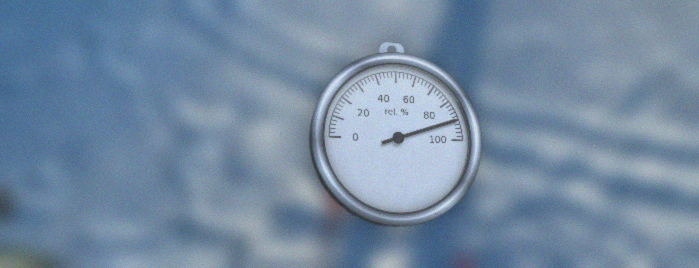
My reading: 90 %
